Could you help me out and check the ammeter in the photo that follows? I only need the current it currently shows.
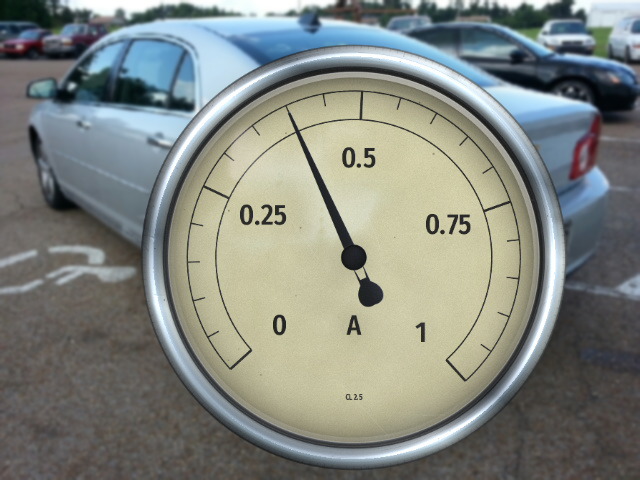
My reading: 0.4 A
